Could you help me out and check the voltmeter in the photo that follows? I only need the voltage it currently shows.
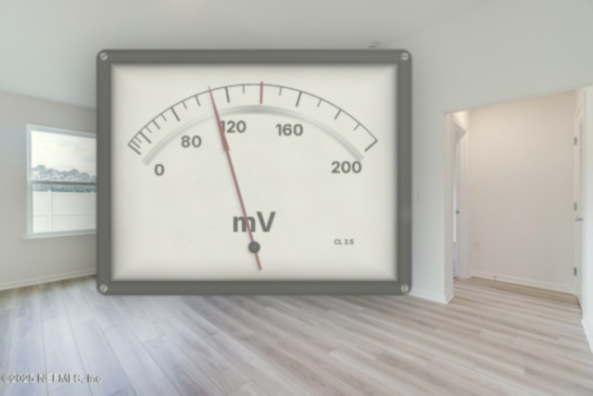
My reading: 110 mV
